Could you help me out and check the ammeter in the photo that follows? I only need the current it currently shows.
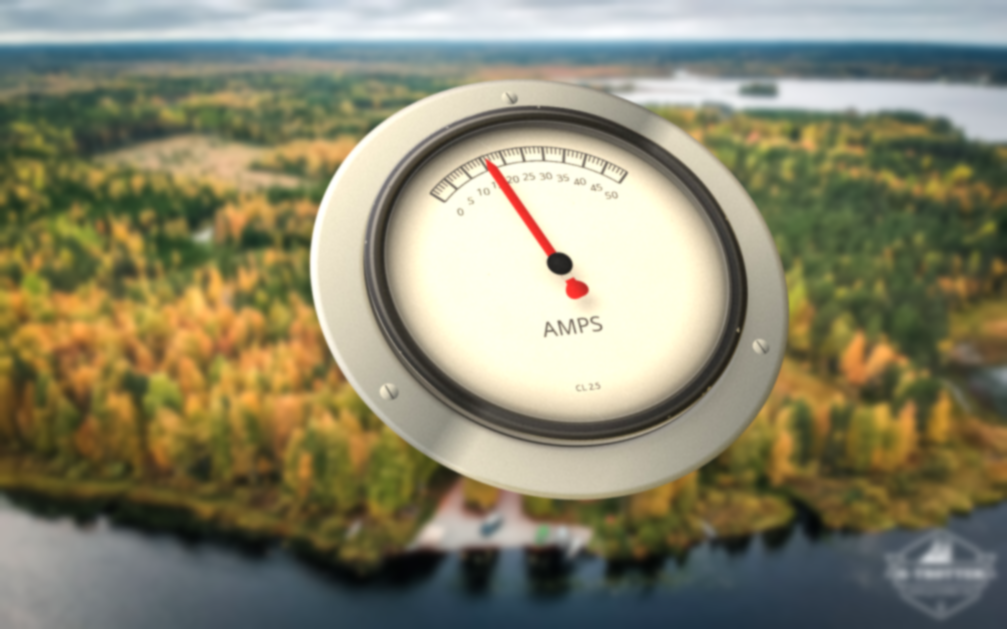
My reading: 15 A
